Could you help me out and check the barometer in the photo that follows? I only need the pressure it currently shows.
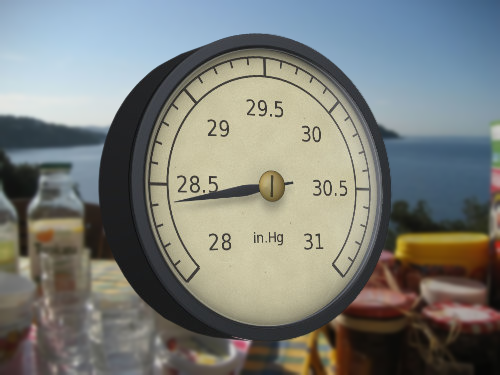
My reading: 28.4 inHg
